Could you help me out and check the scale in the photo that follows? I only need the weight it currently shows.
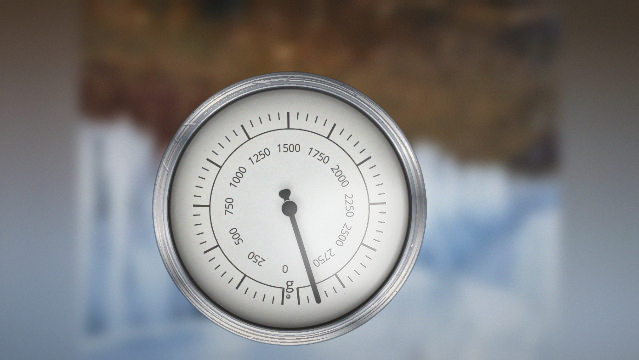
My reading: 2900 g
